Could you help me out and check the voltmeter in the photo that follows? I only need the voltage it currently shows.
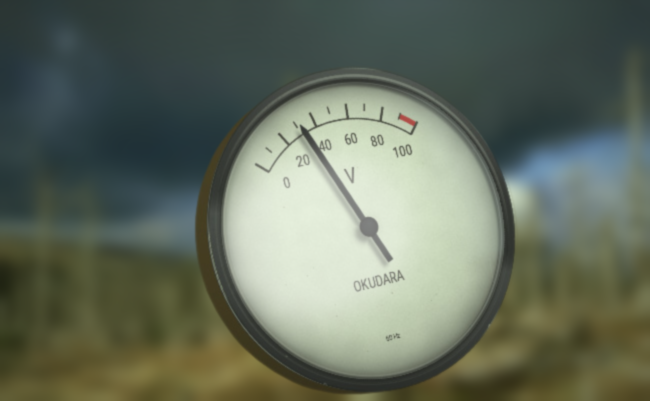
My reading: 30 V
